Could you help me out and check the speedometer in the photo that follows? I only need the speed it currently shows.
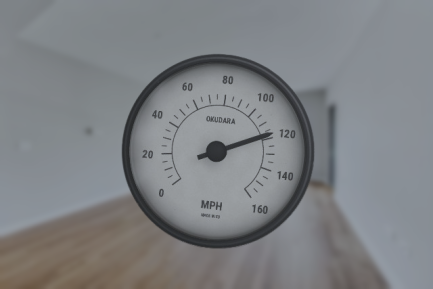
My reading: 117.5 mph
